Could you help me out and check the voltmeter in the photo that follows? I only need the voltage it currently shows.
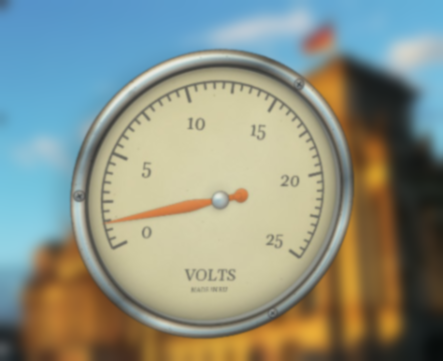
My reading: 1.5 V
